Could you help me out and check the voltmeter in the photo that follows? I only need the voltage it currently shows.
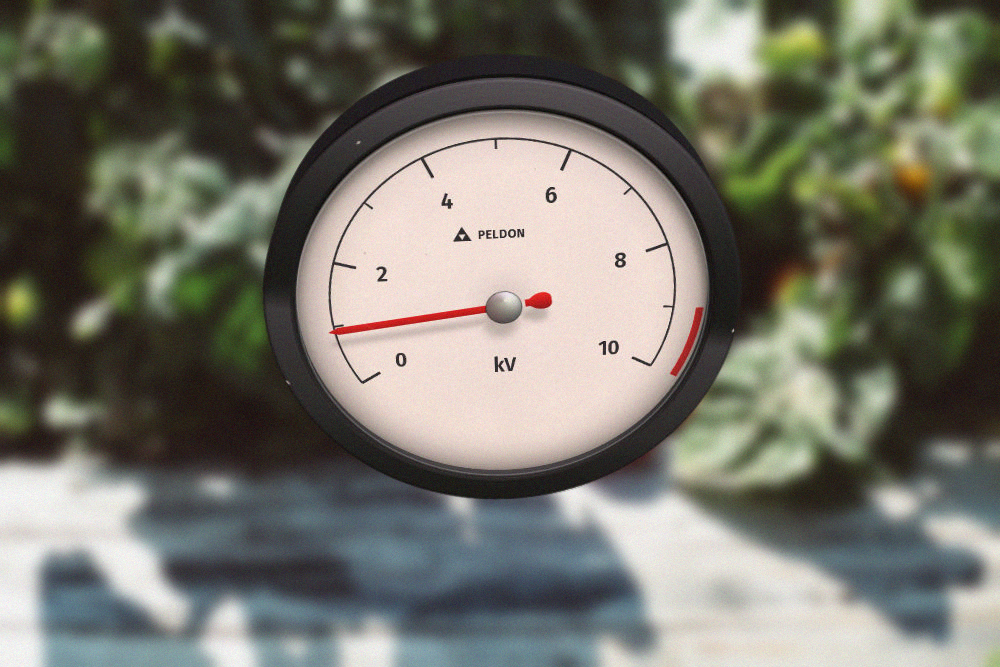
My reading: 1 kV
